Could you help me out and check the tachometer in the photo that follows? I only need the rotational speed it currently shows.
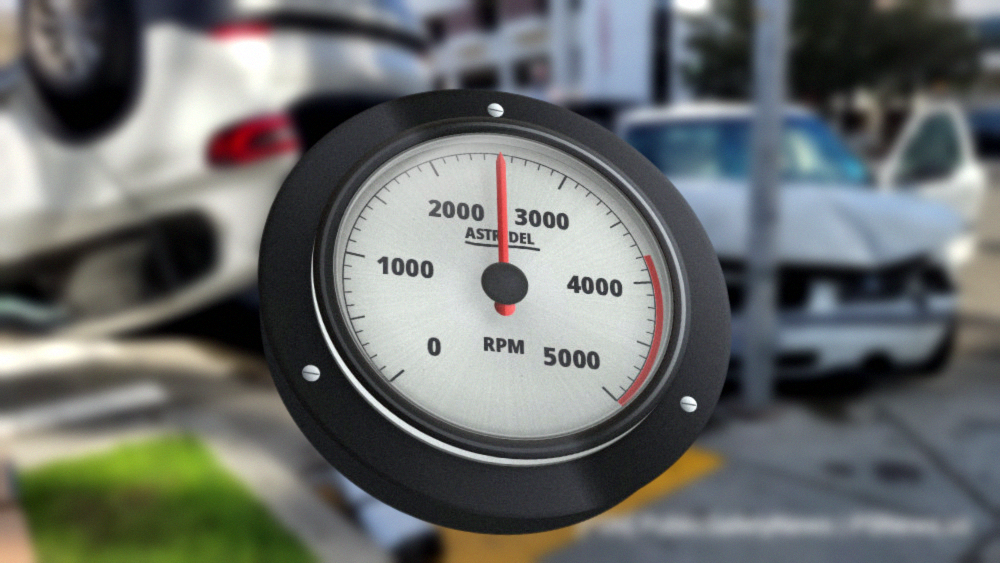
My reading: 2500 rpm
